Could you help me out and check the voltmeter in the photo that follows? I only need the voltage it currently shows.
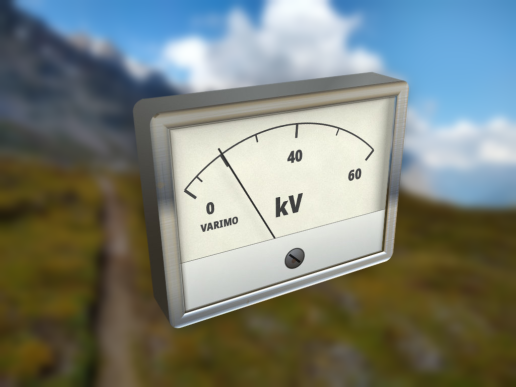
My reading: 20 kV
